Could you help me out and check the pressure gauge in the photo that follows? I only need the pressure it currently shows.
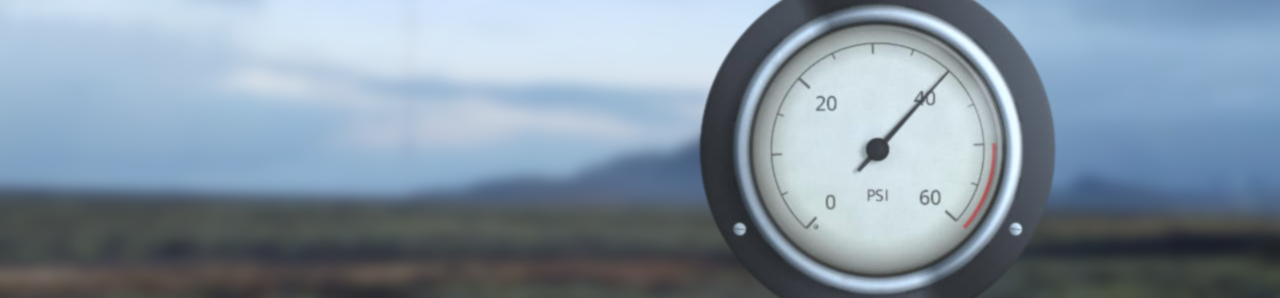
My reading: 40 psi
